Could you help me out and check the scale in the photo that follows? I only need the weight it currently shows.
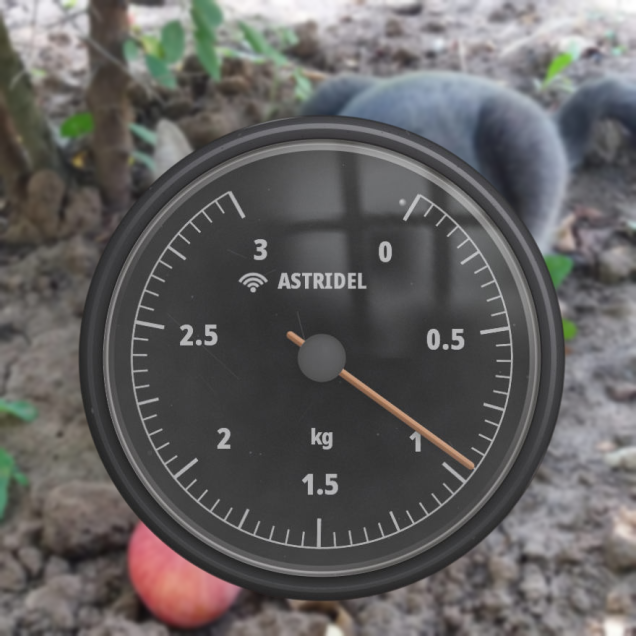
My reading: 0.95 kg
